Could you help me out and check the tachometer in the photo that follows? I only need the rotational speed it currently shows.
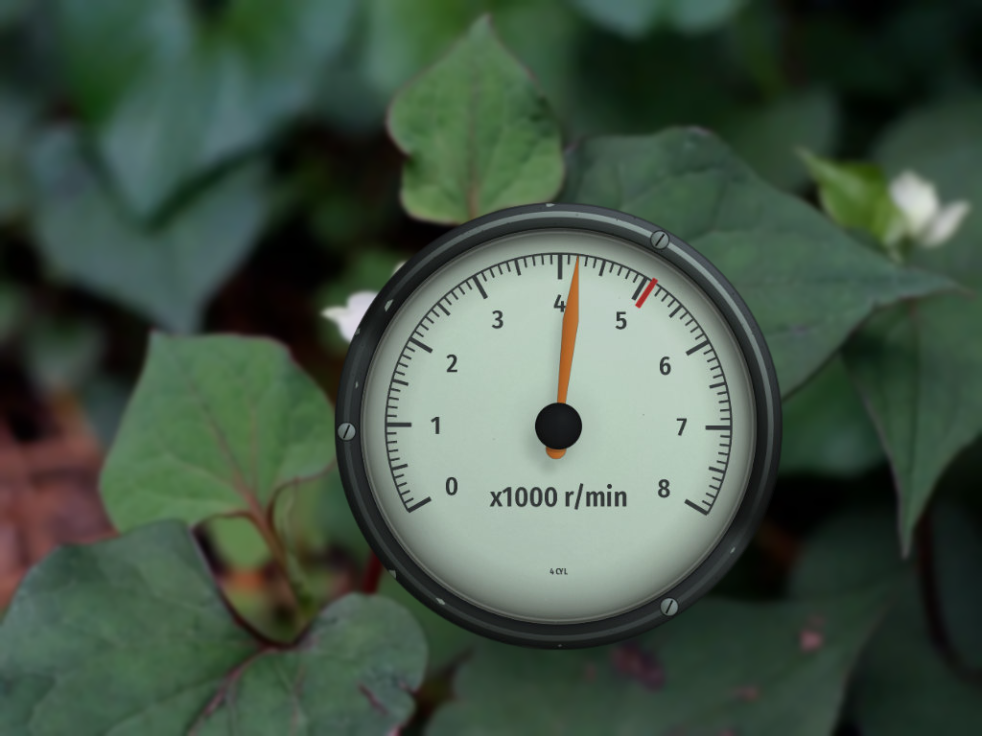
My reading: 4200 rpm
